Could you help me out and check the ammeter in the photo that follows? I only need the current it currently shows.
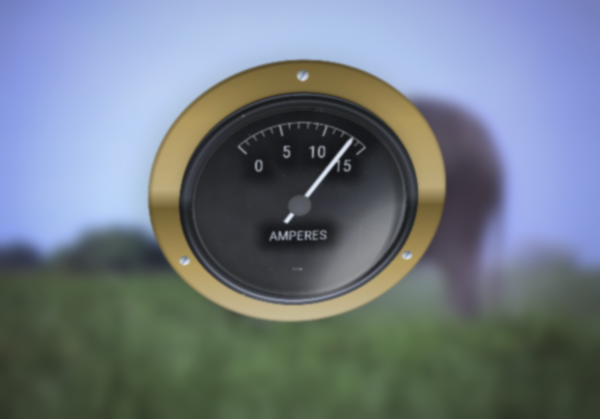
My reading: 13 A
